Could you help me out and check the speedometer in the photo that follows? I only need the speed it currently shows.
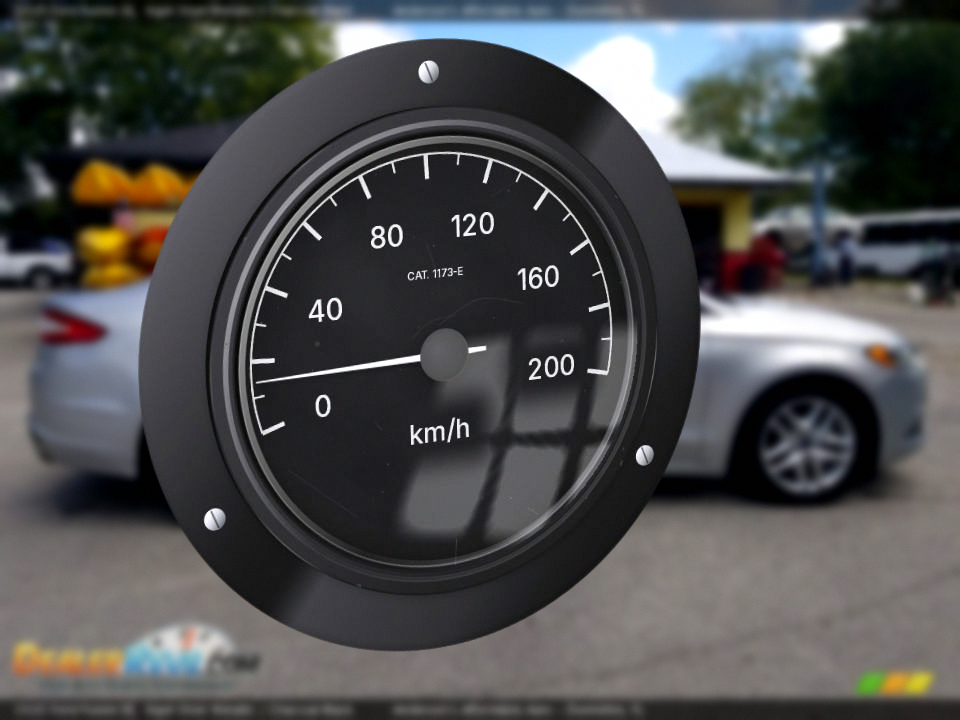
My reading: 15 km/h
